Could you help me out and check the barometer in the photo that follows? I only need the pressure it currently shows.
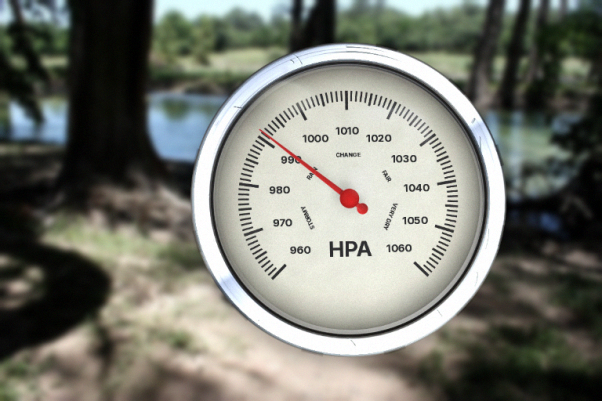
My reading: 991 hPa
